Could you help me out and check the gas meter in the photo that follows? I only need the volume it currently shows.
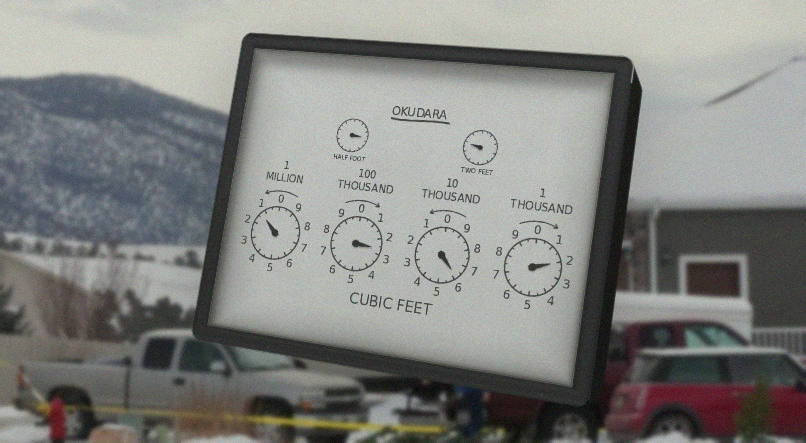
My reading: 126200 ft³
